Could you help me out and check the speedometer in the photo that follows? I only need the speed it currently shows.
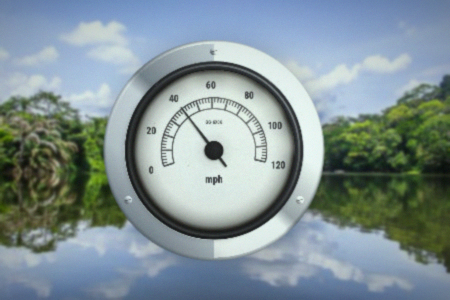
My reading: 40 mph
